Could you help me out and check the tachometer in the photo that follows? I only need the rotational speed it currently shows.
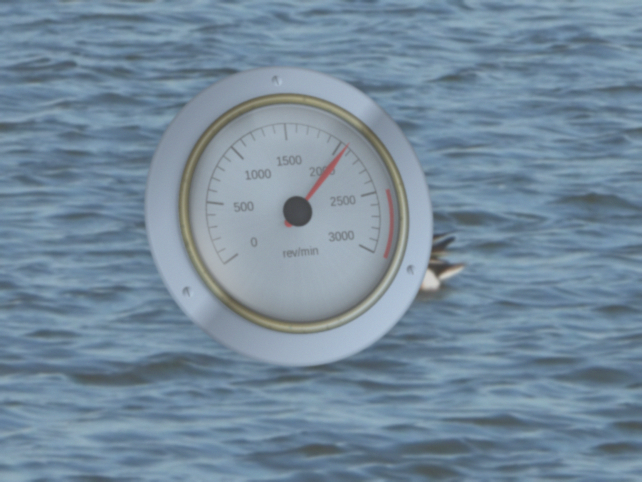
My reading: 2050 rpm
